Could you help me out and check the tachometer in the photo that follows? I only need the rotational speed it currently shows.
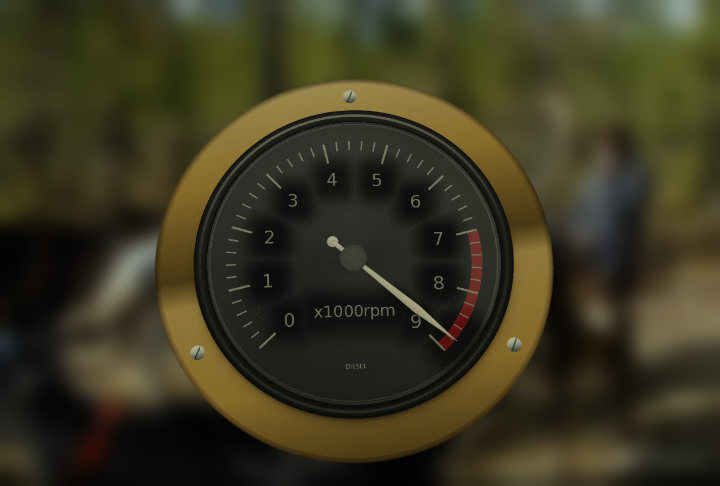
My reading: 8800 rpm
